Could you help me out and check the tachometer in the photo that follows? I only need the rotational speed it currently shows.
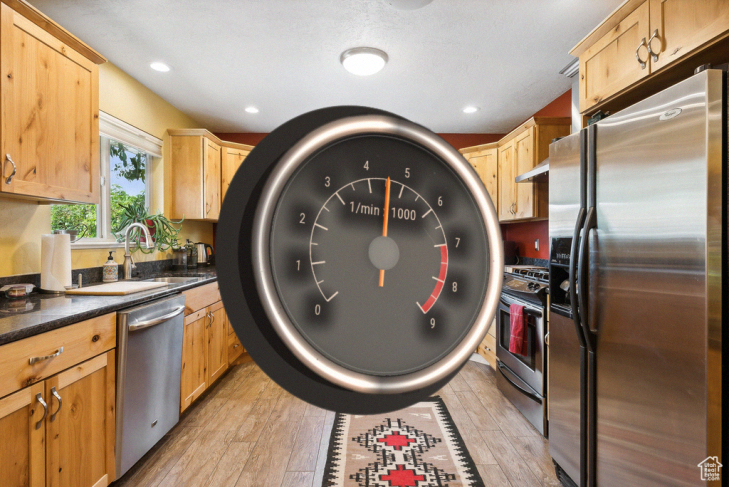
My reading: 4500 rpm
